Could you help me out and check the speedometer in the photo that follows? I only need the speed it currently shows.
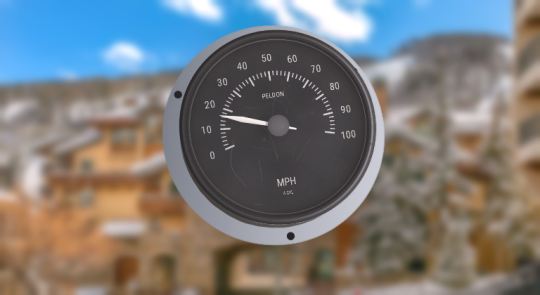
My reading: 16 mph
